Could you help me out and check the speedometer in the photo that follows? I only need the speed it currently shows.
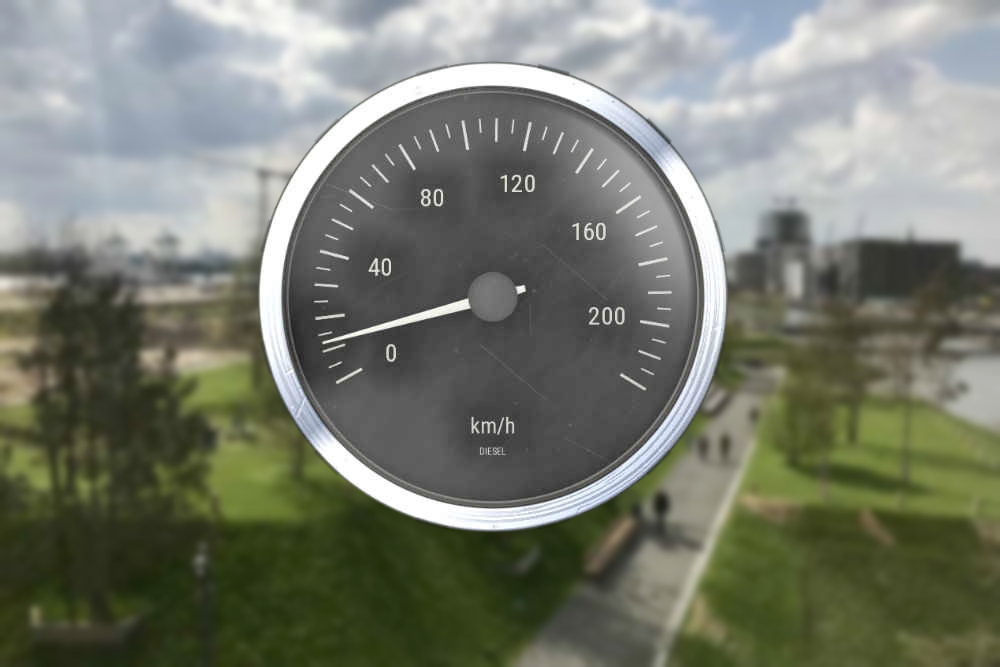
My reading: 12.5 km/h
